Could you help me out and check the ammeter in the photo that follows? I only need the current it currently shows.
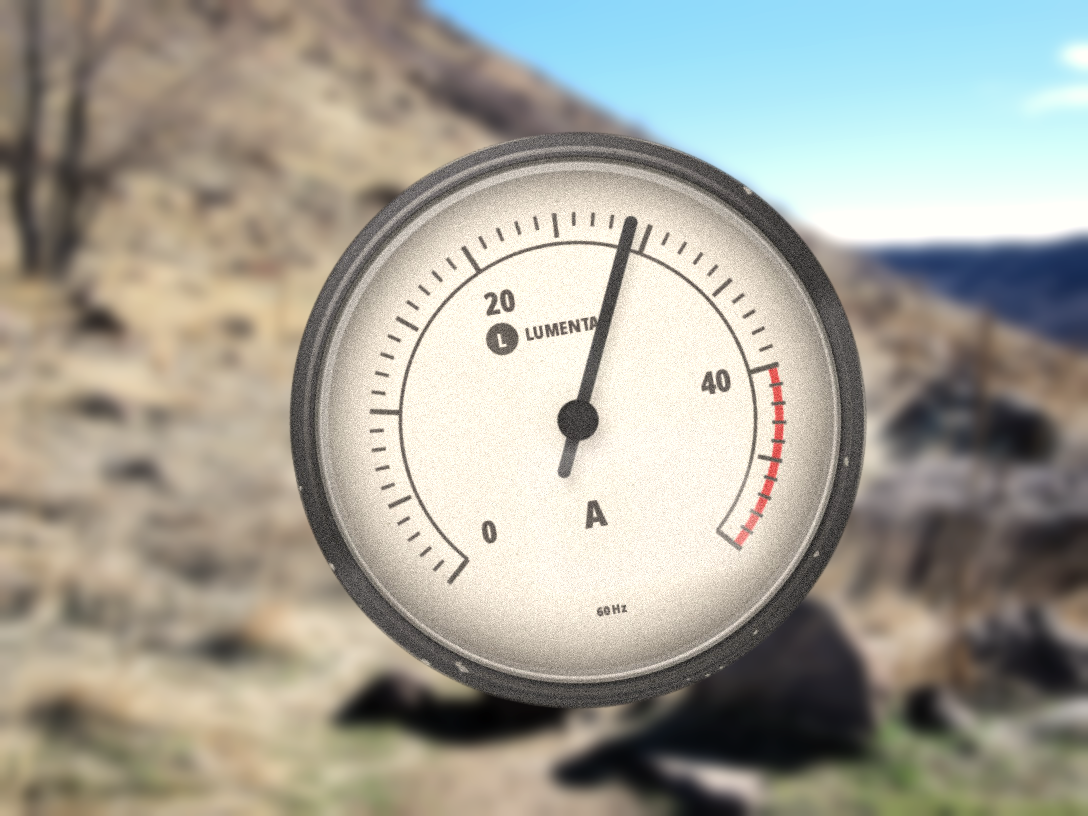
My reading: 29 A
